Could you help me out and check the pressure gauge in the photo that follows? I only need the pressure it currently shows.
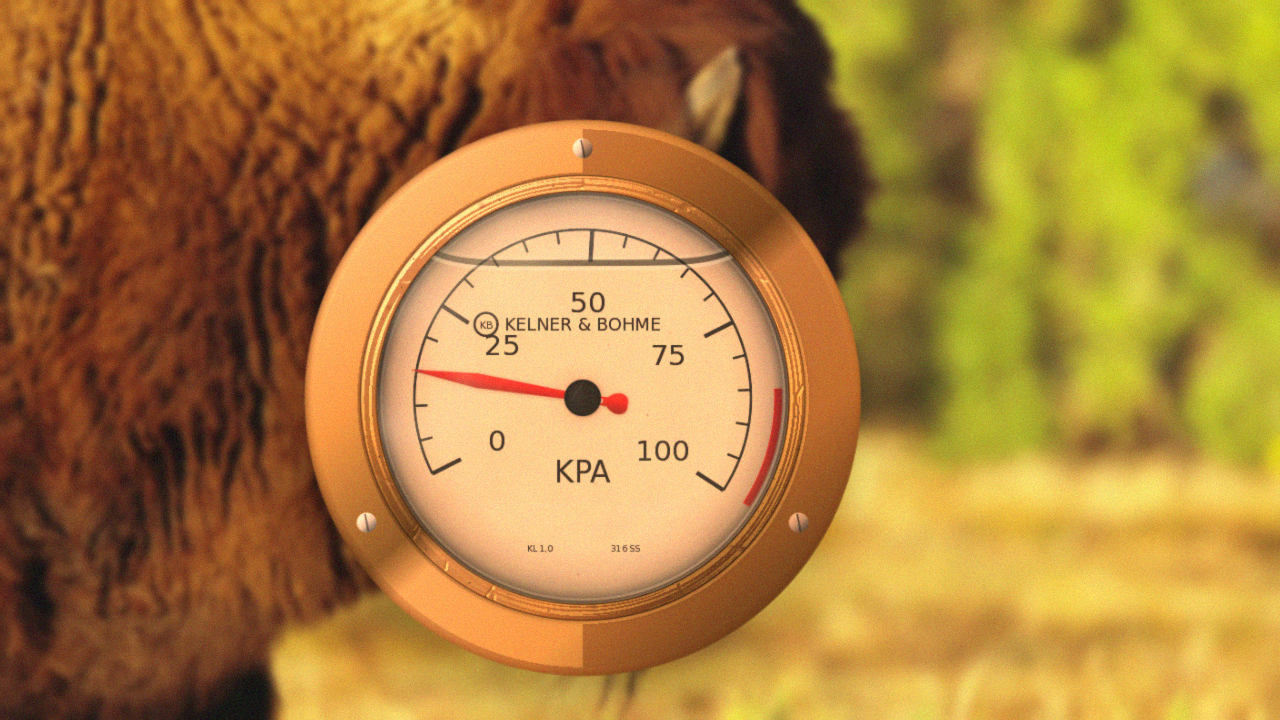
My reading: 15 kPa
